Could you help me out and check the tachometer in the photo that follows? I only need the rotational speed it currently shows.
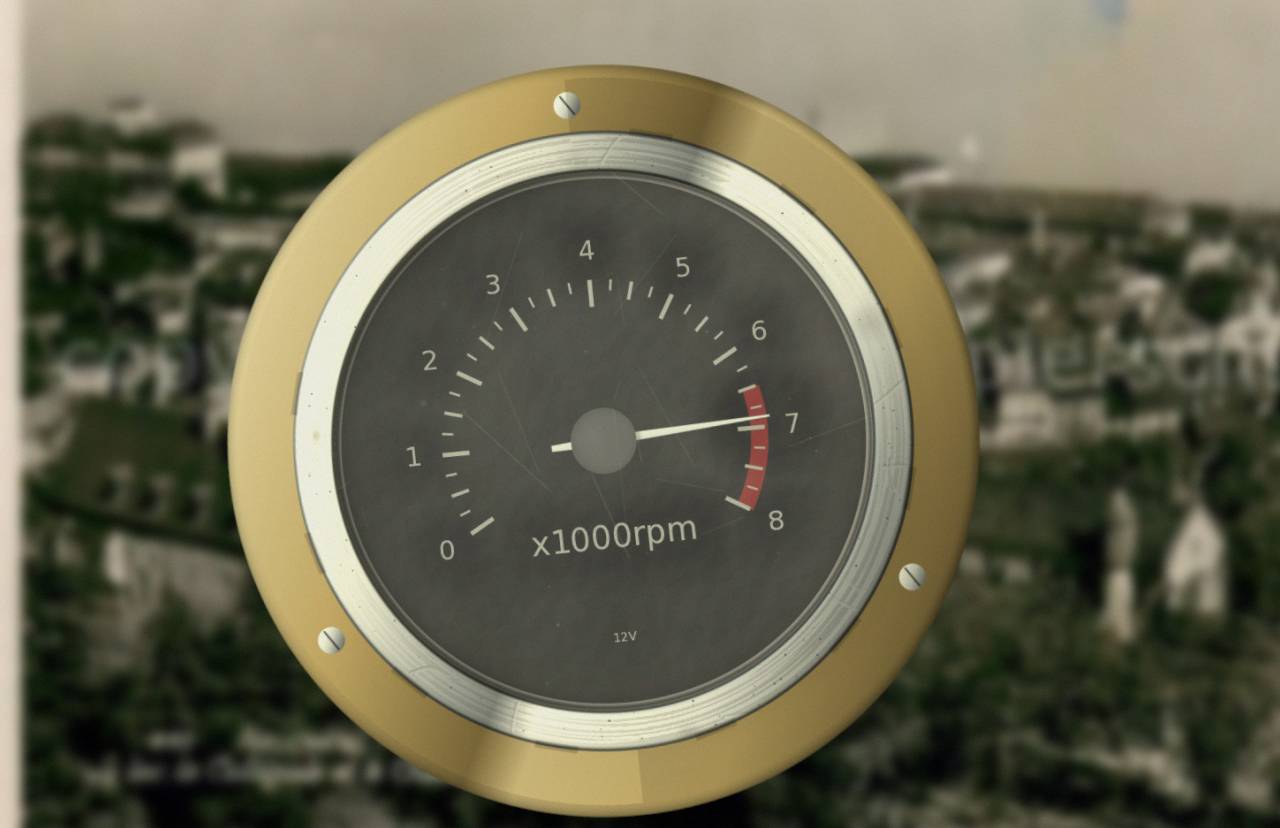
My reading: 6875 rpm
